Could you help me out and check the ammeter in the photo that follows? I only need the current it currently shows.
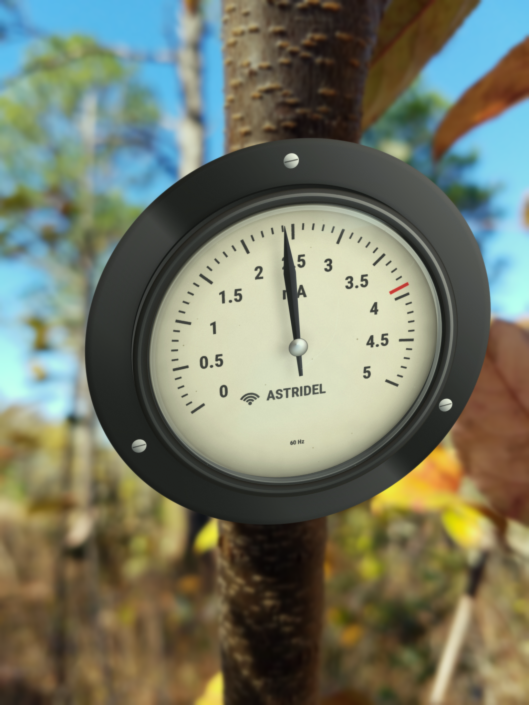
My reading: 2.4 mA
